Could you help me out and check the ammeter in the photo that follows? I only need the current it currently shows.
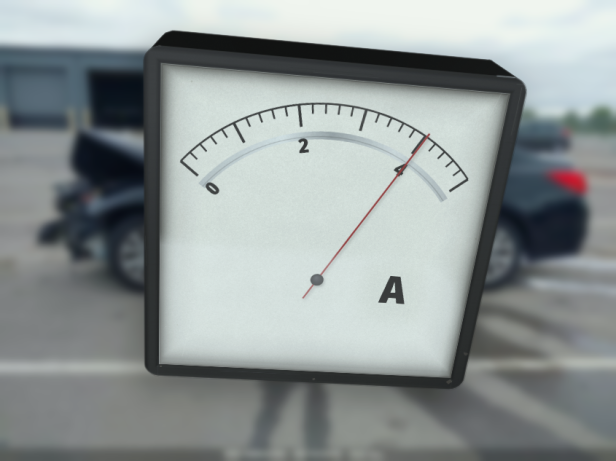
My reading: 4 A
